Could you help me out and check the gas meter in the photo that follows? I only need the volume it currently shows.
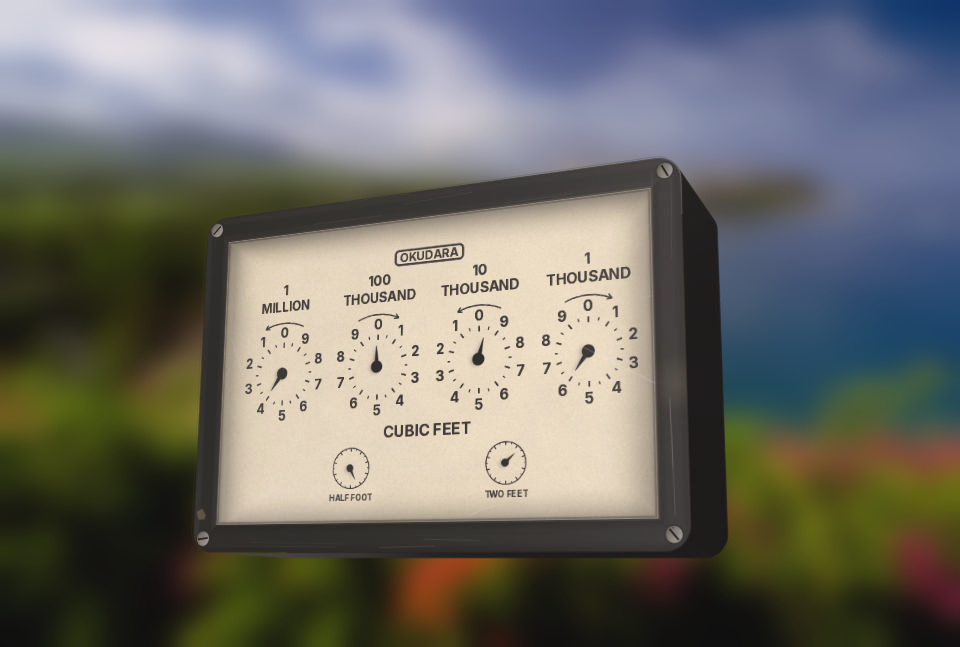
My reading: 399600 ft³
